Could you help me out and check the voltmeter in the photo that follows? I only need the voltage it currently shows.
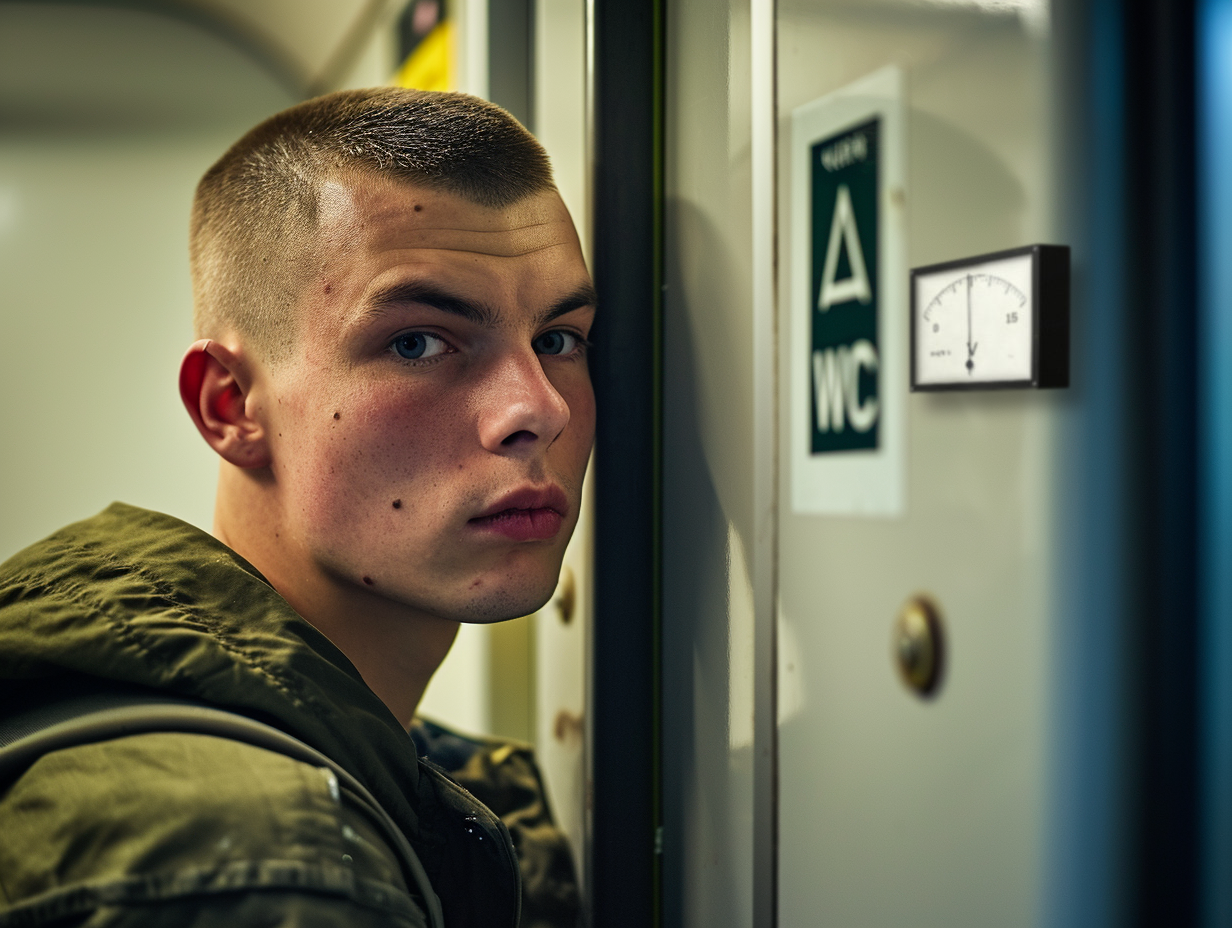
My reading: 7.5 V
